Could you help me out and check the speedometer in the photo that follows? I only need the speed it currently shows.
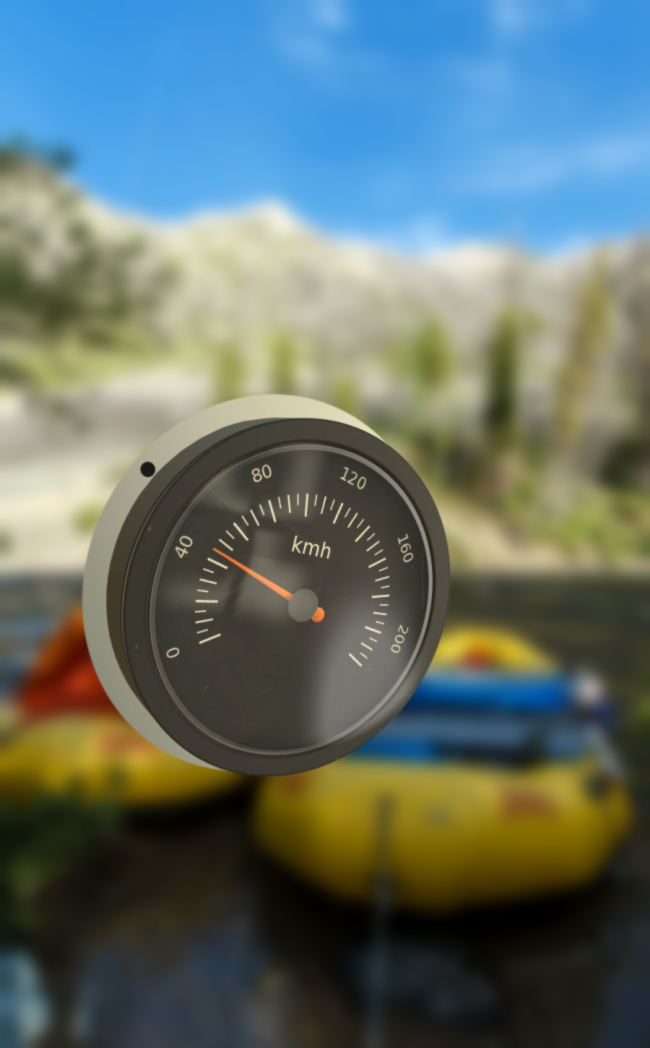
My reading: 45 km/h
